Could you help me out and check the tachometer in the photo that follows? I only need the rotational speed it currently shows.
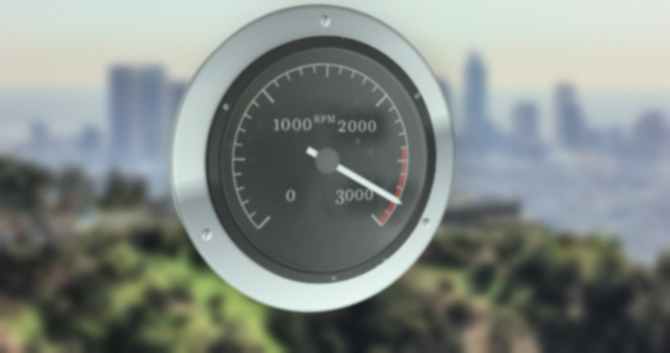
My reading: 2800 rpm
